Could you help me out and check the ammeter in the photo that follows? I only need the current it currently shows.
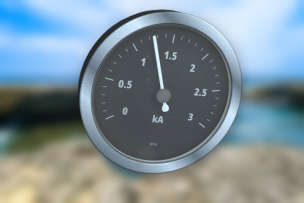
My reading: 1.25 kA
